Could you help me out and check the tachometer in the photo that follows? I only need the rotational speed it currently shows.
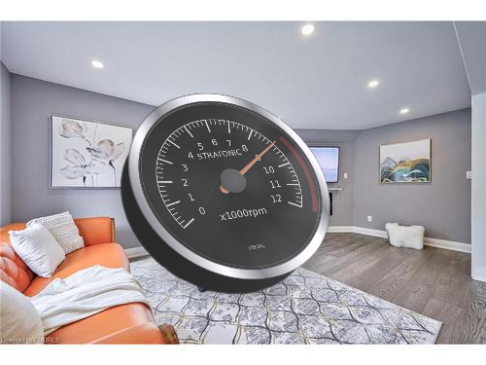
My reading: 9000 rpm
